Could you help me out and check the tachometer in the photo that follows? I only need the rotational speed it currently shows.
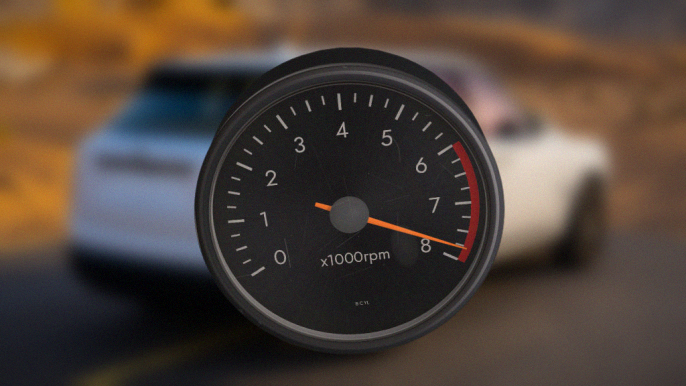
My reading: 7750 rpm
